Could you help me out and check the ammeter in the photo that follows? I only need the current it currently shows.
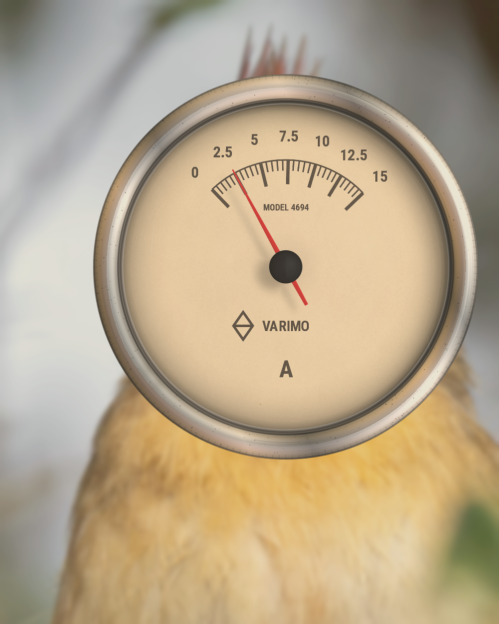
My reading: 2.5 A
